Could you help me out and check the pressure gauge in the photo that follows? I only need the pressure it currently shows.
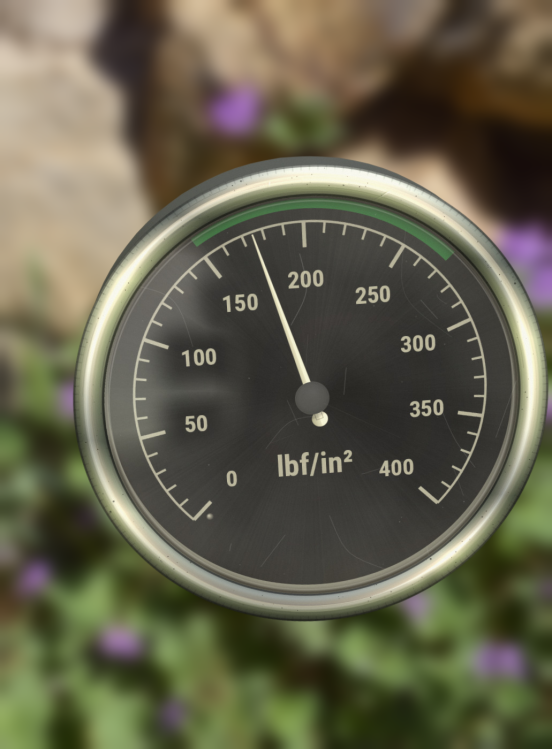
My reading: 175 psi
